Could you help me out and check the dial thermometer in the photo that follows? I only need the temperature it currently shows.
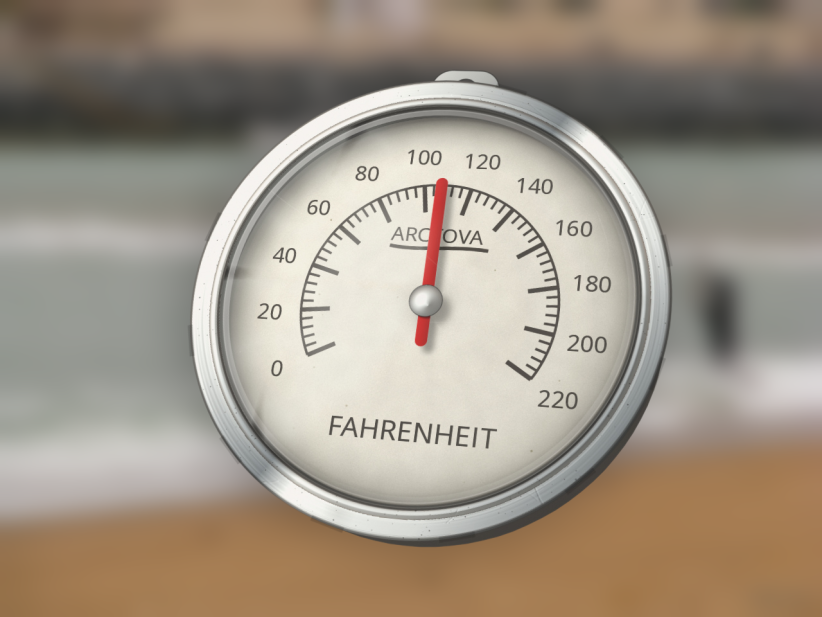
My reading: 108 °F
